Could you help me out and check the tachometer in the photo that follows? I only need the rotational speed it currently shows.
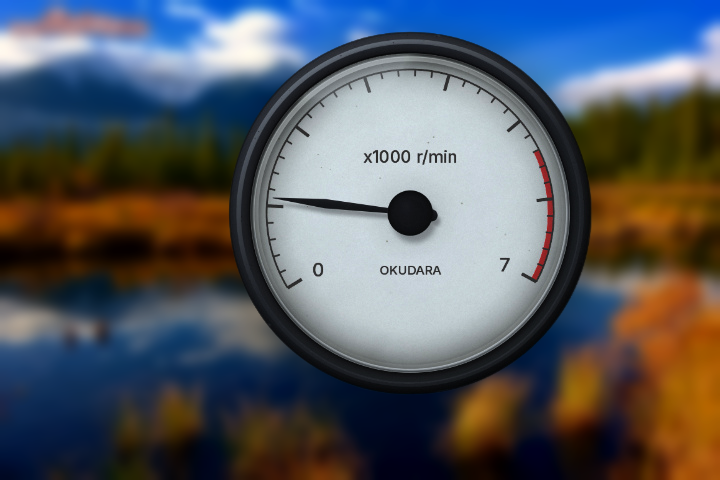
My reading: 1100 rpm
